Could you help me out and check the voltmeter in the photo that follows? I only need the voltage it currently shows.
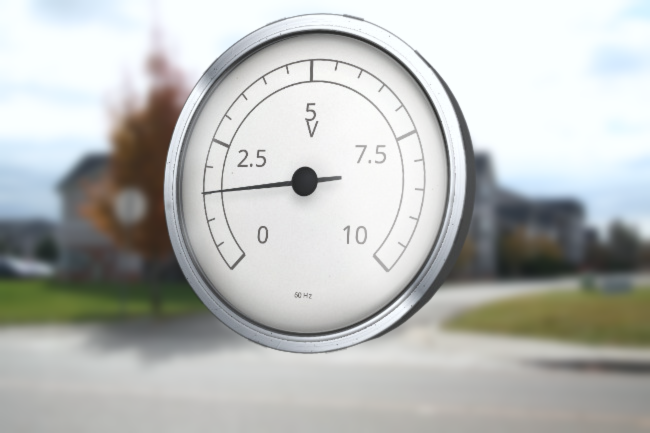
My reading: 1.5 V
